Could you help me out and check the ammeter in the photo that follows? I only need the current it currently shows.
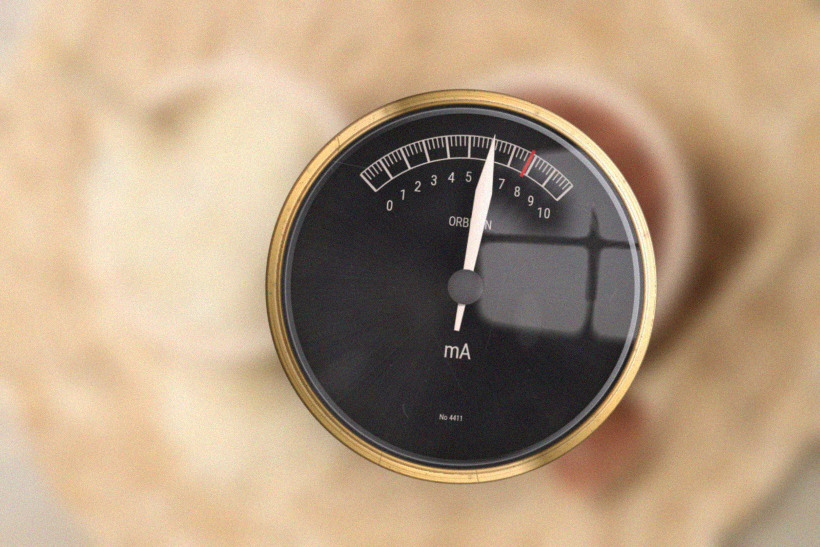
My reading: 6 mA
